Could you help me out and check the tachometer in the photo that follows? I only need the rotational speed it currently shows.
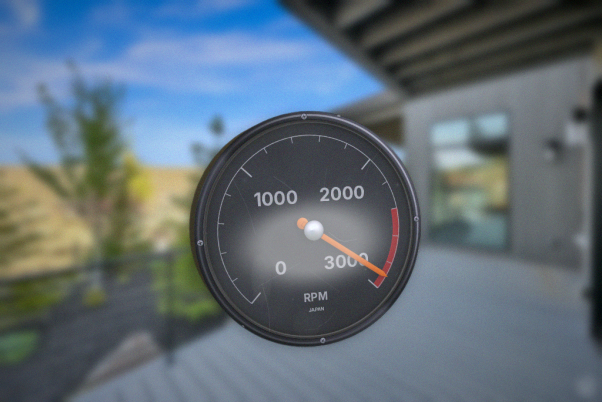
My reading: 2900 rpm
